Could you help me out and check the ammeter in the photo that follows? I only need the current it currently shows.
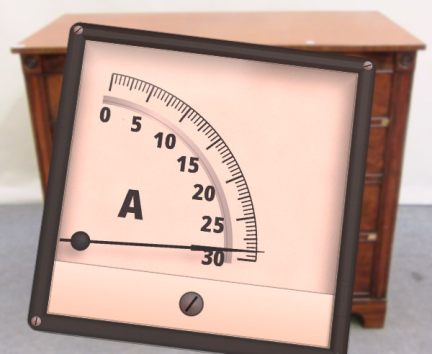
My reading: 29 A
